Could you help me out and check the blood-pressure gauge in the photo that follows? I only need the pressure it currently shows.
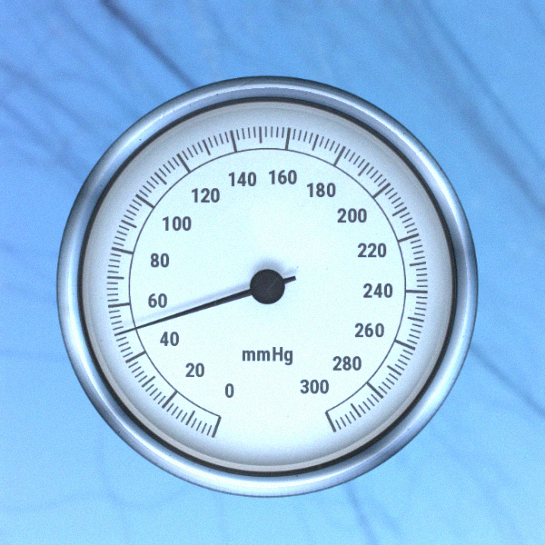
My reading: 50 mmHg
